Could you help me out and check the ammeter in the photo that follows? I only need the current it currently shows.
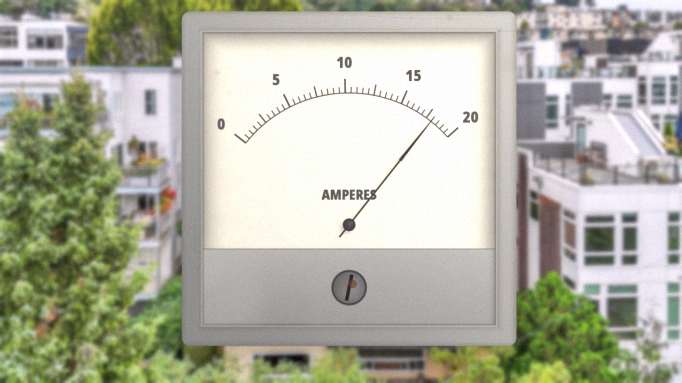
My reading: 18 A
